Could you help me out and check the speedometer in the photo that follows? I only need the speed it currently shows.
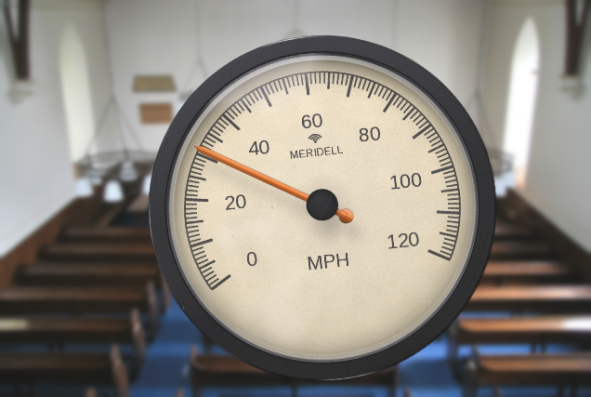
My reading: 31 mph
